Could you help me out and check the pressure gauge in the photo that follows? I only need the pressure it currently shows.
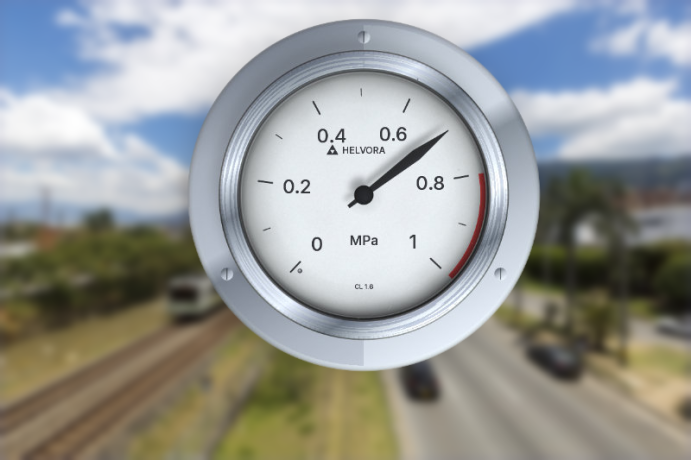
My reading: 0.7 MPa
